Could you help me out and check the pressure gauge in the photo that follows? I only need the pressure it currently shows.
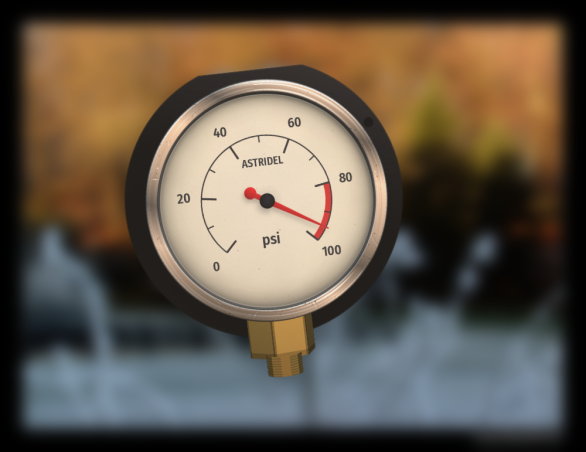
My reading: 95 psi
